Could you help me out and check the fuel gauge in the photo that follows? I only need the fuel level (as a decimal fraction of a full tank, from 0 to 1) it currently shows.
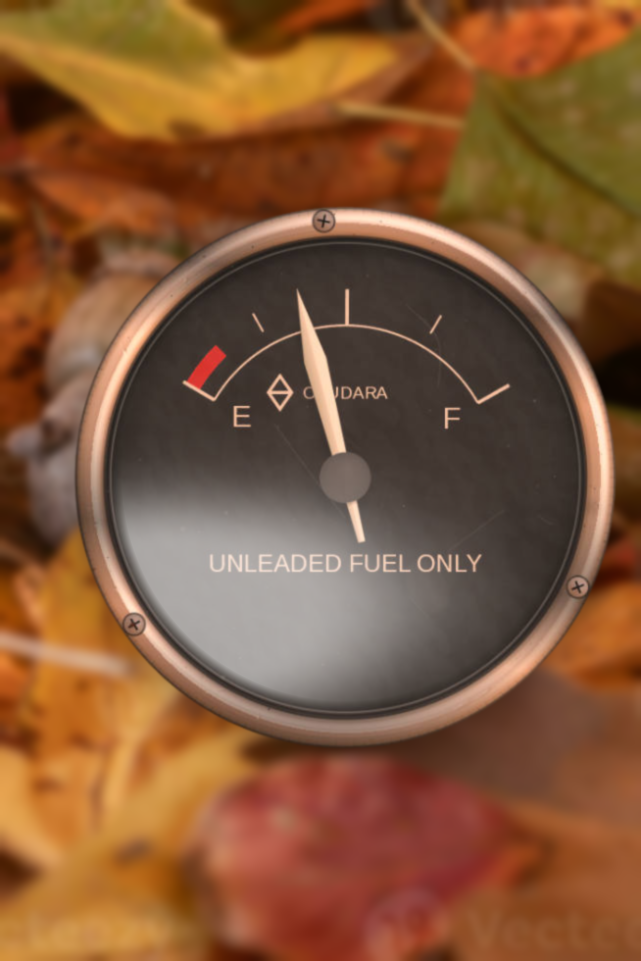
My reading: 0.375
